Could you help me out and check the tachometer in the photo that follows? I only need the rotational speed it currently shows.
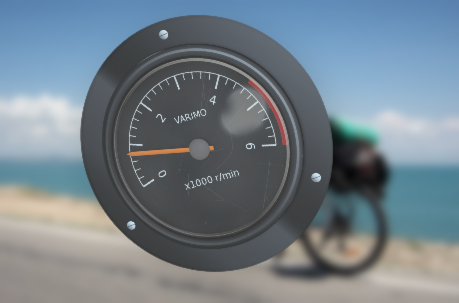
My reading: 800 rpm
